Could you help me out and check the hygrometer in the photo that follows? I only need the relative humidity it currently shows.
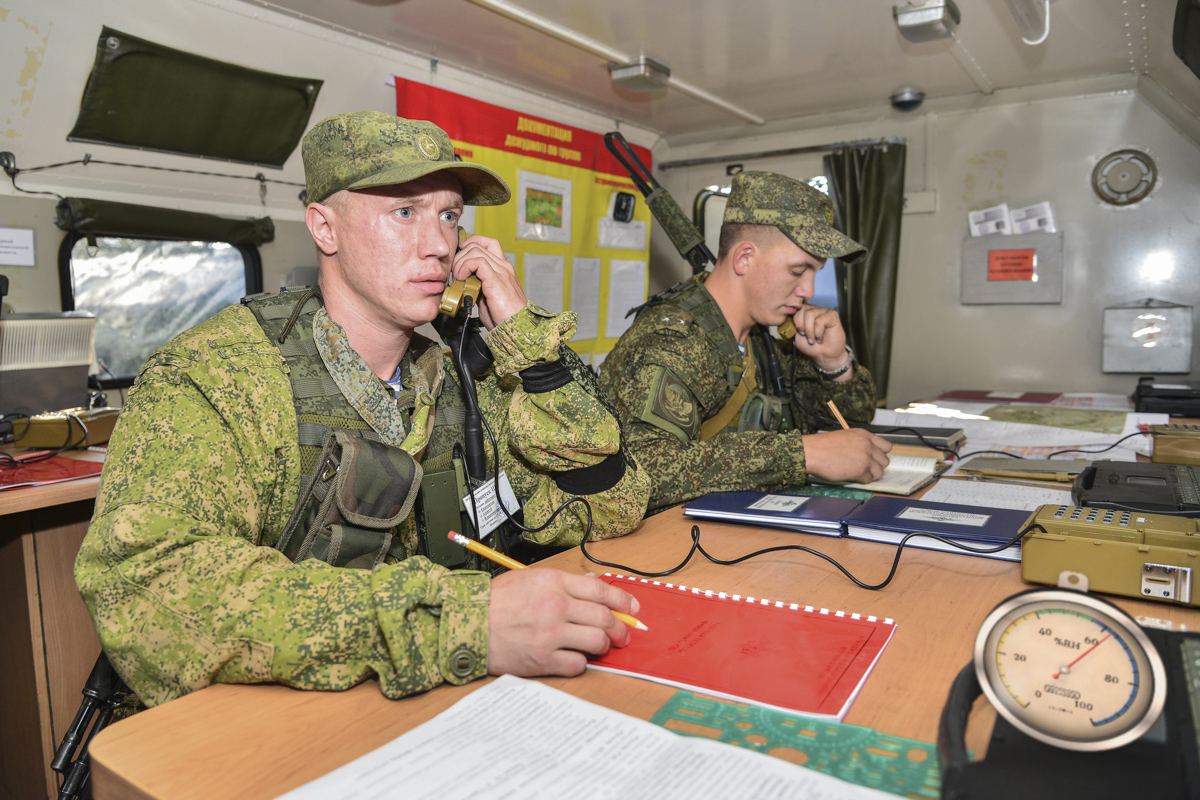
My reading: 62 %
